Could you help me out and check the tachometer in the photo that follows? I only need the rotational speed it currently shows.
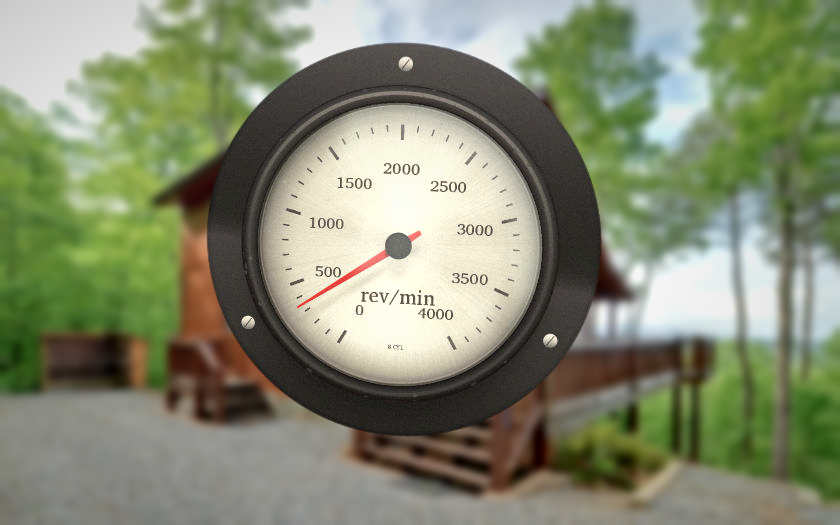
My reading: 350 rpm
